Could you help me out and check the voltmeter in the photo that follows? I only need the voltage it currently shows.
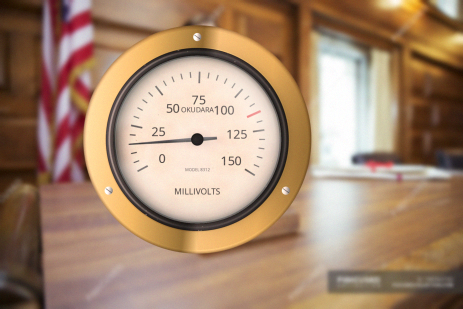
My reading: 15 mV
